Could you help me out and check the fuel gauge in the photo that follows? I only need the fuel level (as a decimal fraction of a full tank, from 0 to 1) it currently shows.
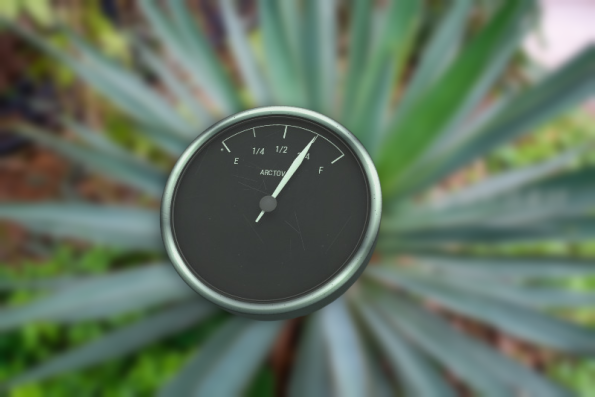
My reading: 0.75
